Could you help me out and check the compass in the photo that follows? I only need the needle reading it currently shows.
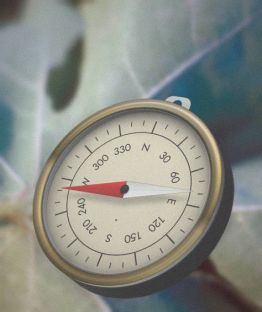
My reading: 260 °
